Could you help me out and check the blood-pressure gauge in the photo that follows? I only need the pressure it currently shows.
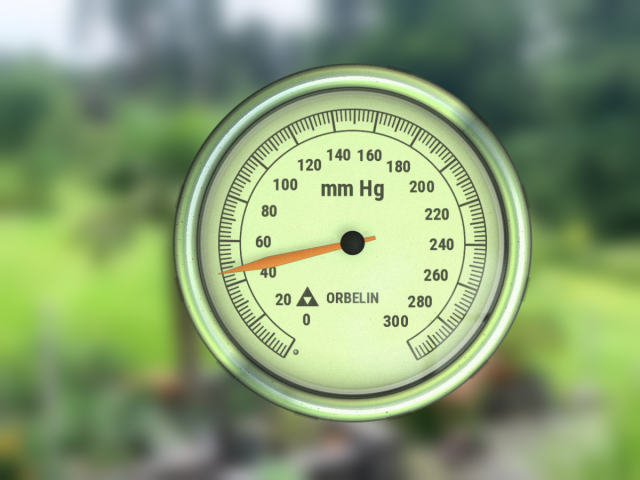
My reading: 46 mmHg
